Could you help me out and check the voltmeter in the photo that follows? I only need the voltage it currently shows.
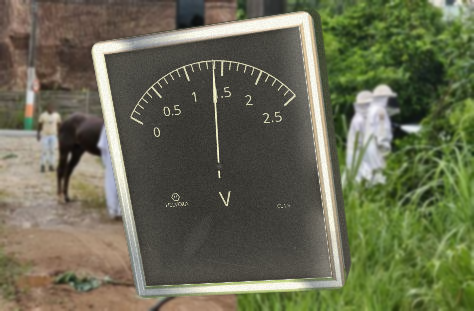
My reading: 1.4 V
